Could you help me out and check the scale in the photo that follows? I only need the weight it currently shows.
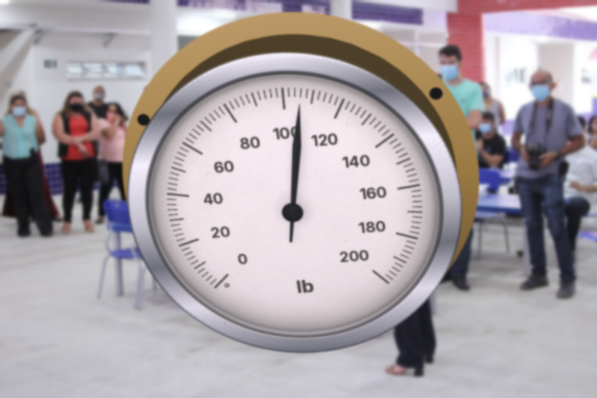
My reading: 106 lb
